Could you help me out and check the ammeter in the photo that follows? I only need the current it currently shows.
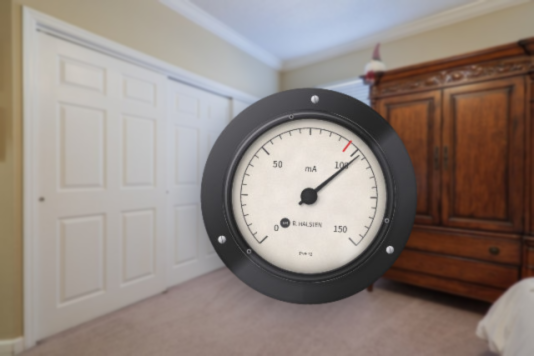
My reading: 102.5 mA
